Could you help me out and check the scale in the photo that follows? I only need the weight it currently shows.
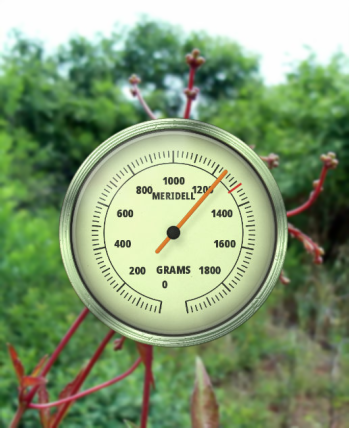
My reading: 1240 g
